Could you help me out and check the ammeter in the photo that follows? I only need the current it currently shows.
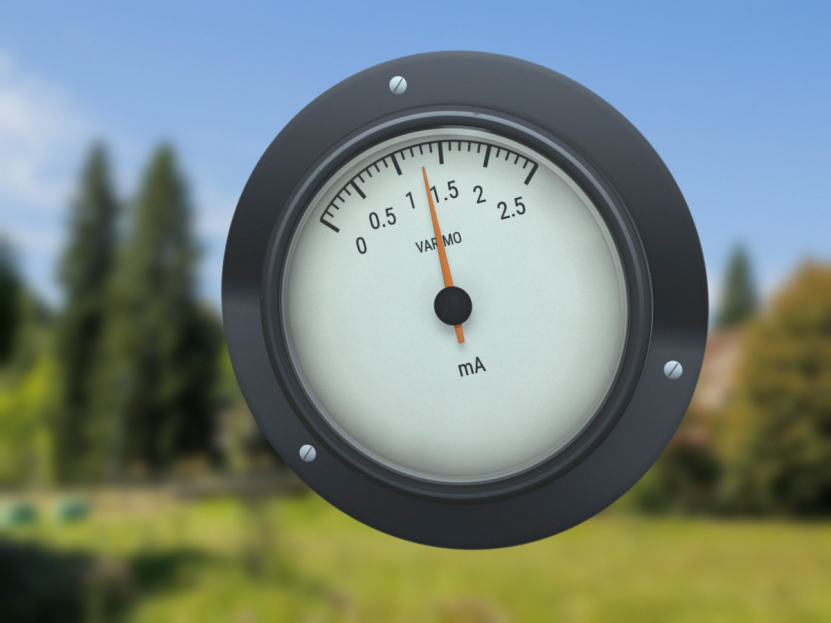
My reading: 1.3 mA
